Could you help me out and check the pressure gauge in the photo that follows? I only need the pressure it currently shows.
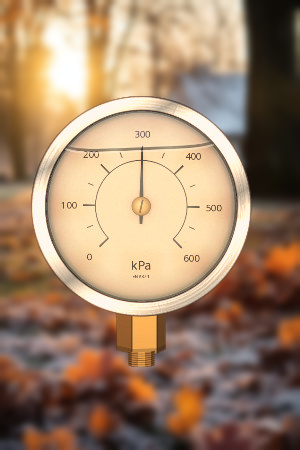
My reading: 300 kPa
